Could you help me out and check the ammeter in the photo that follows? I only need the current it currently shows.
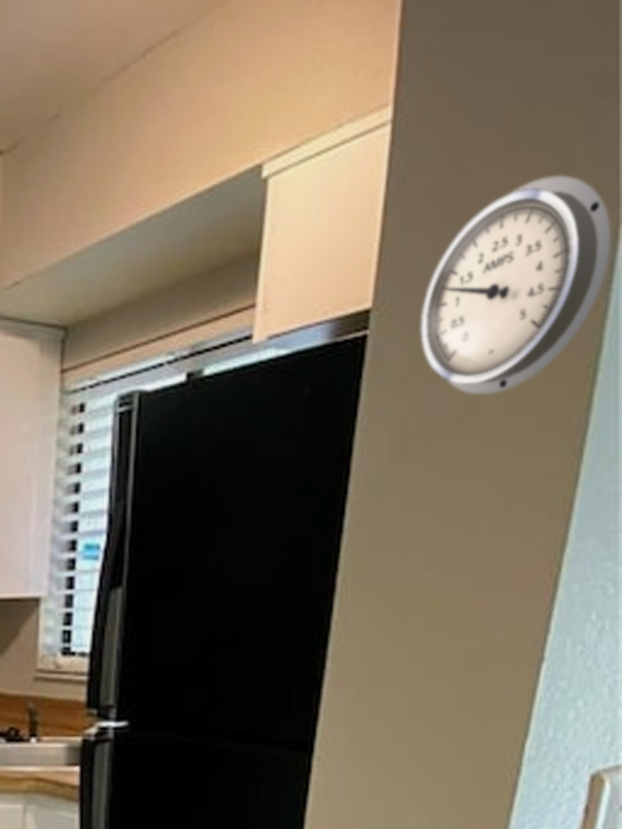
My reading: 1.25 A
